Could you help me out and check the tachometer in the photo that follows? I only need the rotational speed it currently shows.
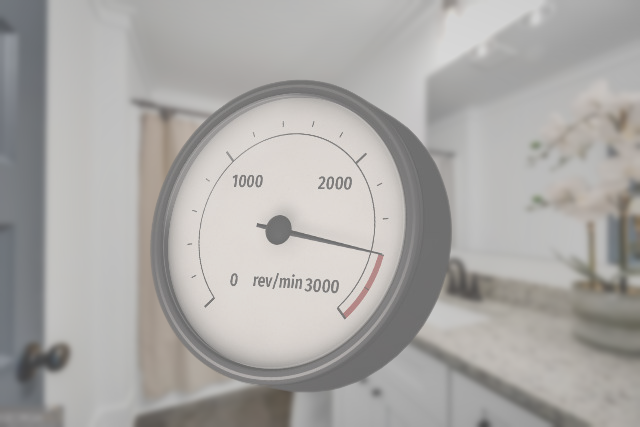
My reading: 2600 rpm
